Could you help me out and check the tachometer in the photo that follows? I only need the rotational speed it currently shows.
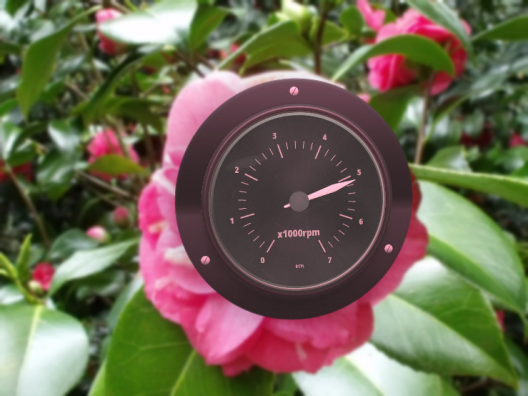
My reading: 5100 rpm
